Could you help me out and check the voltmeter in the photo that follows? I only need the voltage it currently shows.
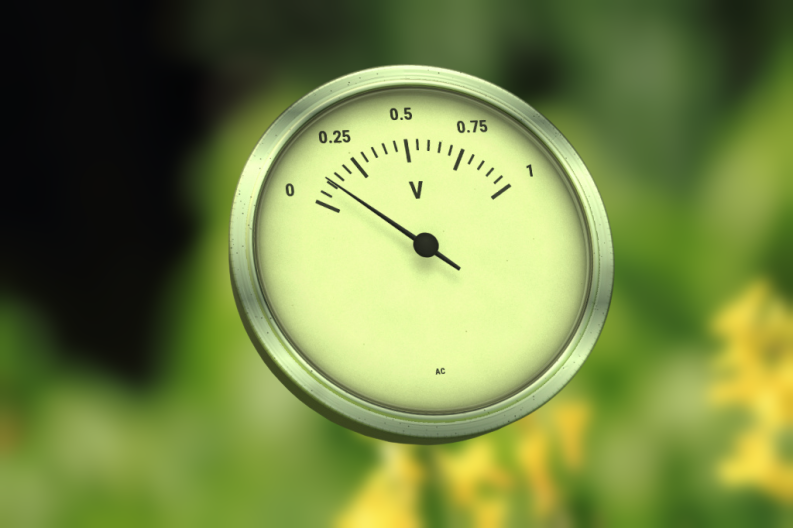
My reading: 0.1 V
